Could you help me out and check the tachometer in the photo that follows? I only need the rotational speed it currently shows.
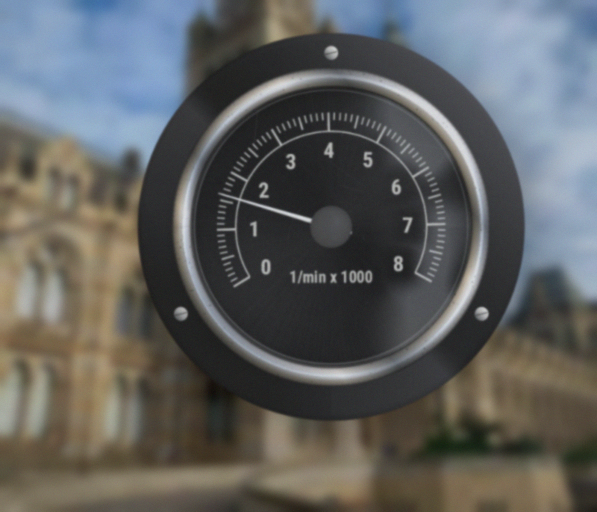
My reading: 1600 rpm
